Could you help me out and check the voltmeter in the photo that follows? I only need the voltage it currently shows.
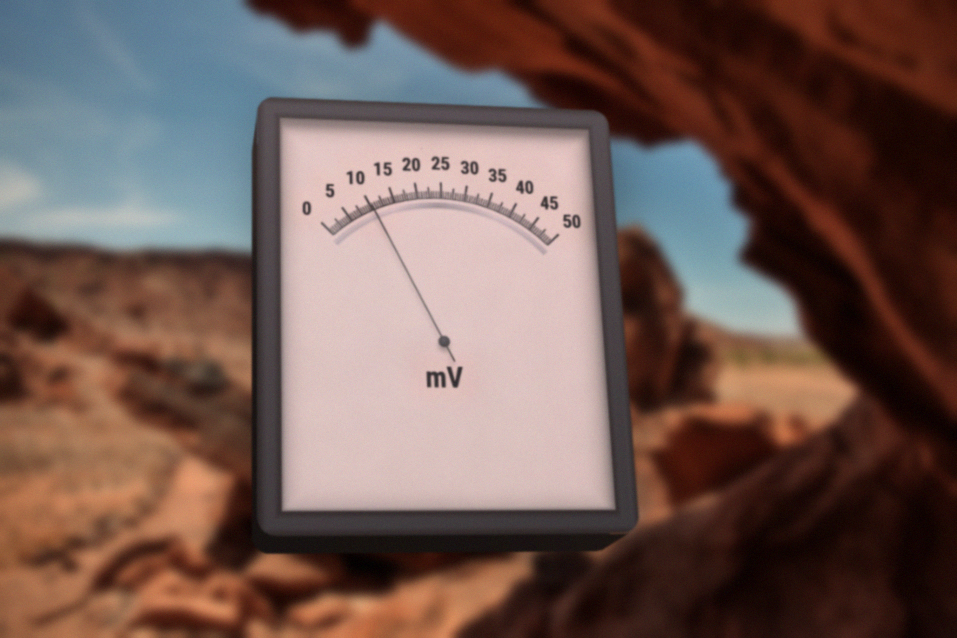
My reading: 10 mV
